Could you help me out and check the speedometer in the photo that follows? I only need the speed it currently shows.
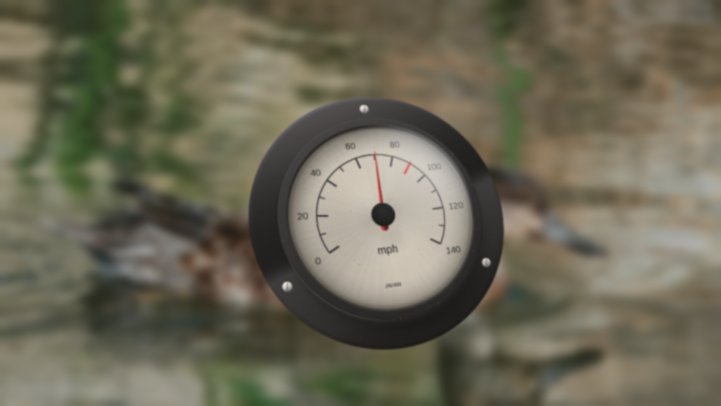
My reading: 70 mph
